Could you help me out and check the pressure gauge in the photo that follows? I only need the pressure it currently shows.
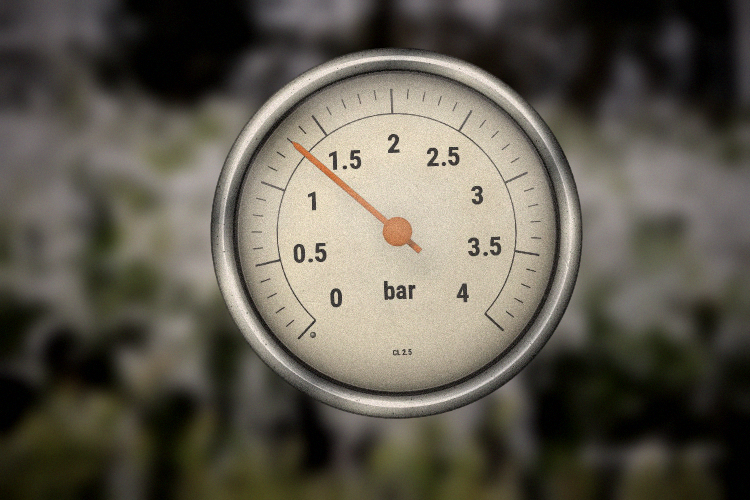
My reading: 1.3 bar
